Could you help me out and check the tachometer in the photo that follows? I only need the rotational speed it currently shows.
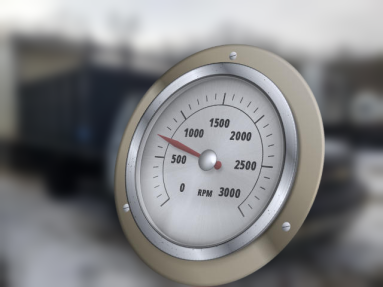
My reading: 700 rpm
